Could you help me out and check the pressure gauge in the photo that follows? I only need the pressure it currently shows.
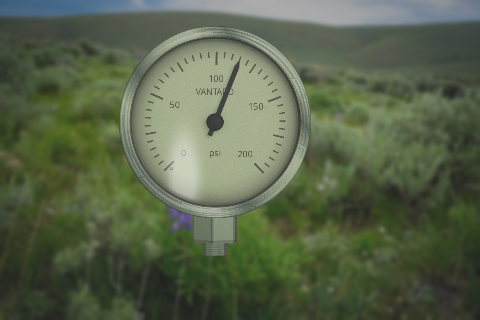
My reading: 115 psi
